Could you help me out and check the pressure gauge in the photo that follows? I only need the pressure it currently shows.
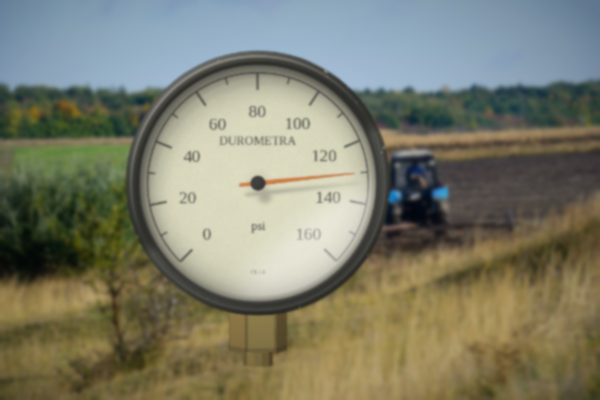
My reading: 130 psi
